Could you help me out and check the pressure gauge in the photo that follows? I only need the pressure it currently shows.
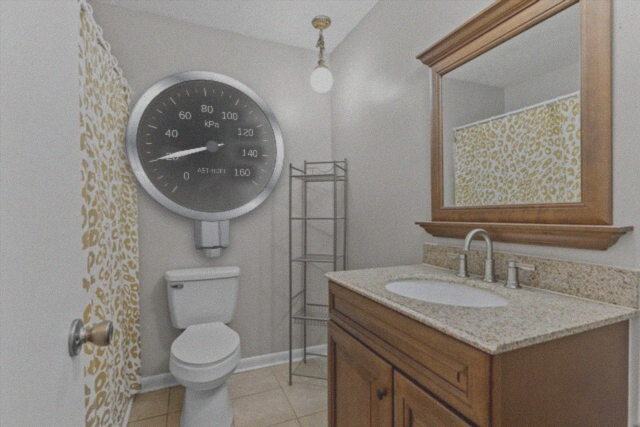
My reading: 20 kPa
